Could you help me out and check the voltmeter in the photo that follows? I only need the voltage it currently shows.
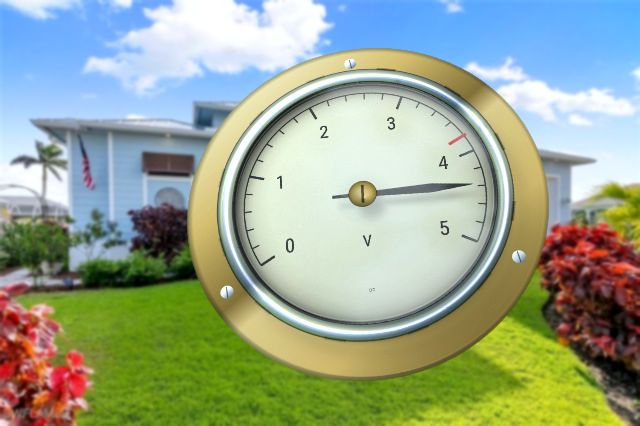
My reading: 4.4 V
